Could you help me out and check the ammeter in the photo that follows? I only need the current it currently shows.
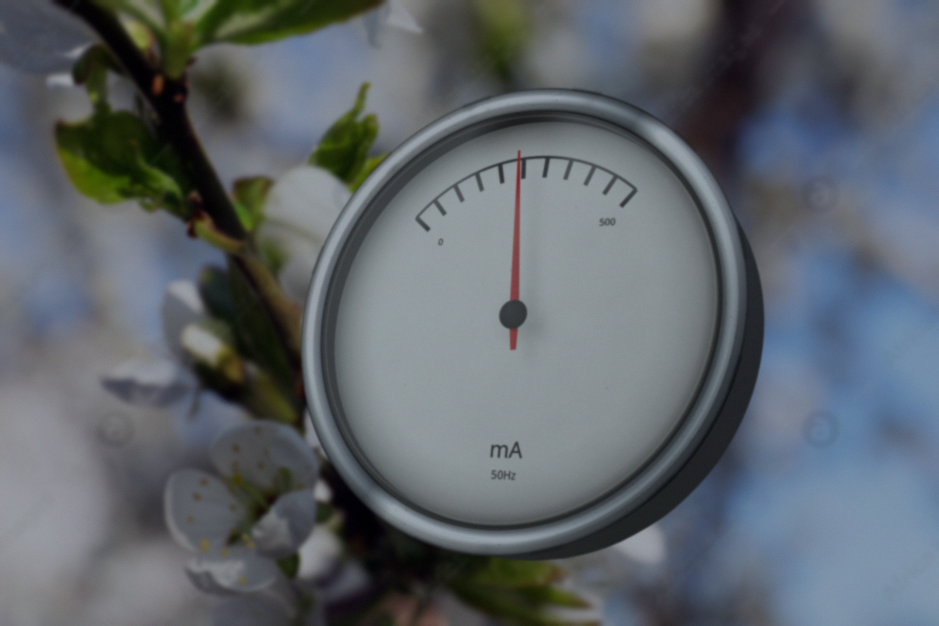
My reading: 250 mA
